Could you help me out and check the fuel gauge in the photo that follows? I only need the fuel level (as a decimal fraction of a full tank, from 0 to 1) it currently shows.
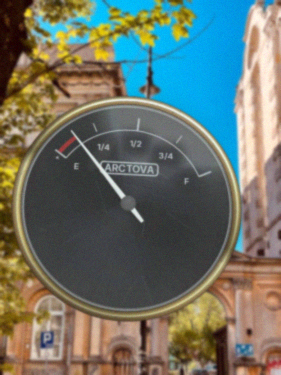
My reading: 0.125
